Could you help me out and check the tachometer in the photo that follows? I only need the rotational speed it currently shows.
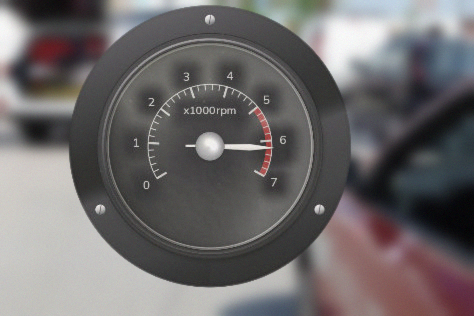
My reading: 6200 rpm
